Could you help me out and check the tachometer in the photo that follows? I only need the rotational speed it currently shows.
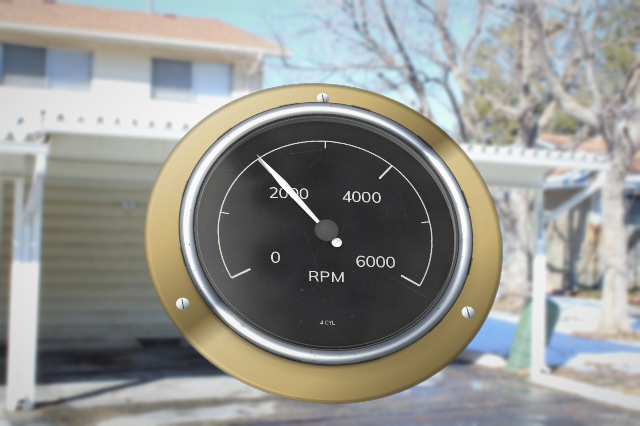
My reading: 2000 rpm
